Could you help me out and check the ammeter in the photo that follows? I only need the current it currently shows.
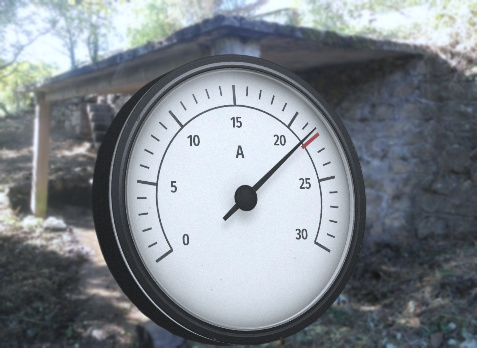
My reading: 21.5 A
